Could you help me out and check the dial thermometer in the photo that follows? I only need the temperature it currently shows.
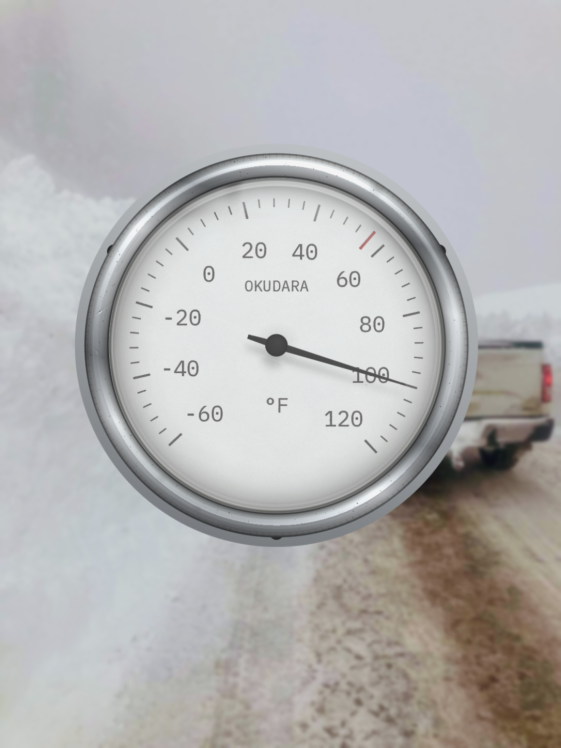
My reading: 100 °F
